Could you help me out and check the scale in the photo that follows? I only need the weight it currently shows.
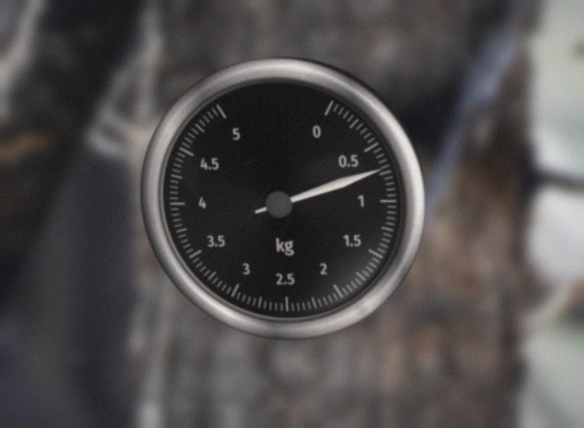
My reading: 0.7 kg
